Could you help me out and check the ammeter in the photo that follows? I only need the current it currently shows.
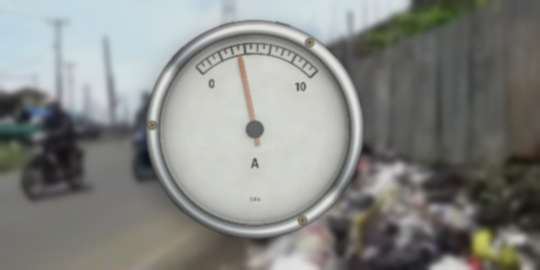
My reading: 3.5 A
